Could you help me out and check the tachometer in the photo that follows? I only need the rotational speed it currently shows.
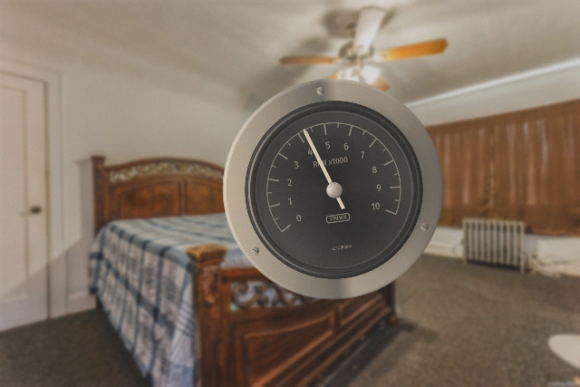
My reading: 4250 rpm
